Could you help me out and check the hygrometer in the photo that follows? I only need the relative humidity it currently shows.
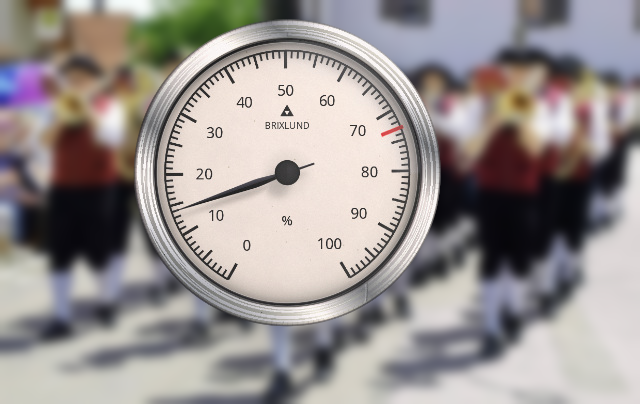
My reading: 14 %
